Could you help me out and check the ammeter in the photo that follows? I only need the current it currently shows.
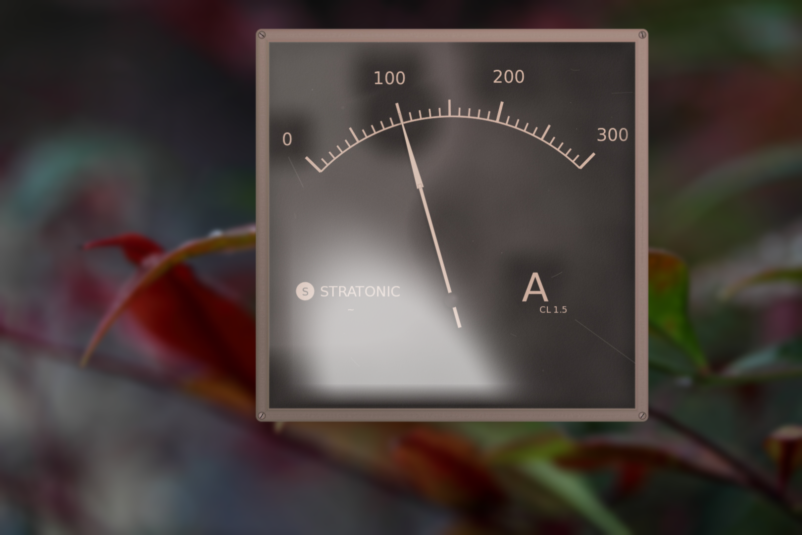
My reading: 100 A
